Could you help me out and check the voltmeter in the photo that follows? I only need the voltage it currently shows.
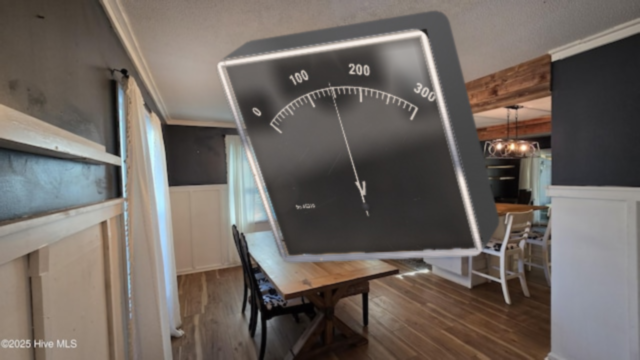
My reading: 150 V
